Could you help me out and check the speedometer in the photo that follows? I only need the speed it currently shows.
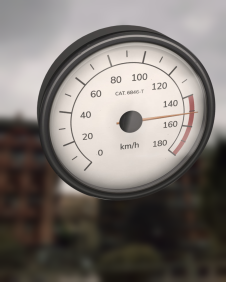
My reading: 150 km/h
